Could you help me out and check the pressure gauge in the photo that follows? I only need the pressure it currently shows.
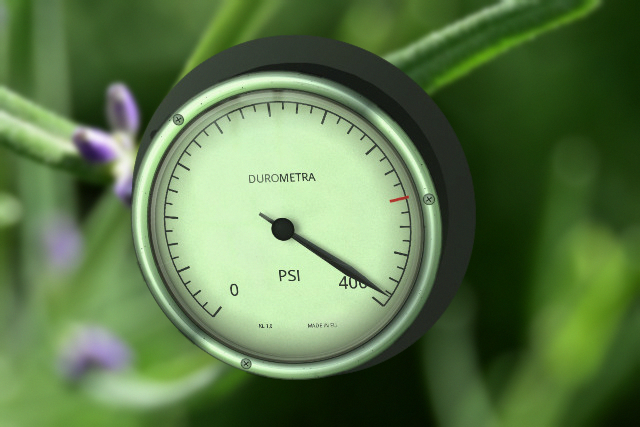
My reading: 390 psi
